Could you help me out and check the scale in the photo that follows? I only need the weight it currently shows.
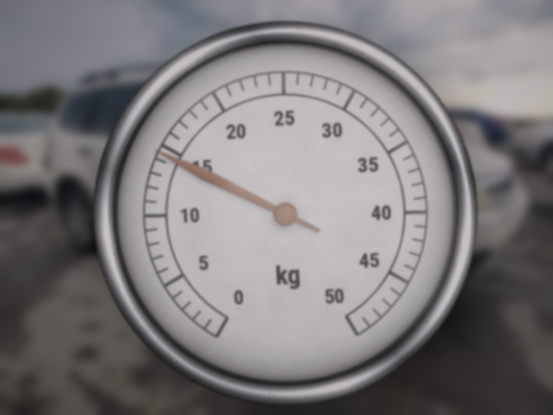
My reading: 14.5 kg
